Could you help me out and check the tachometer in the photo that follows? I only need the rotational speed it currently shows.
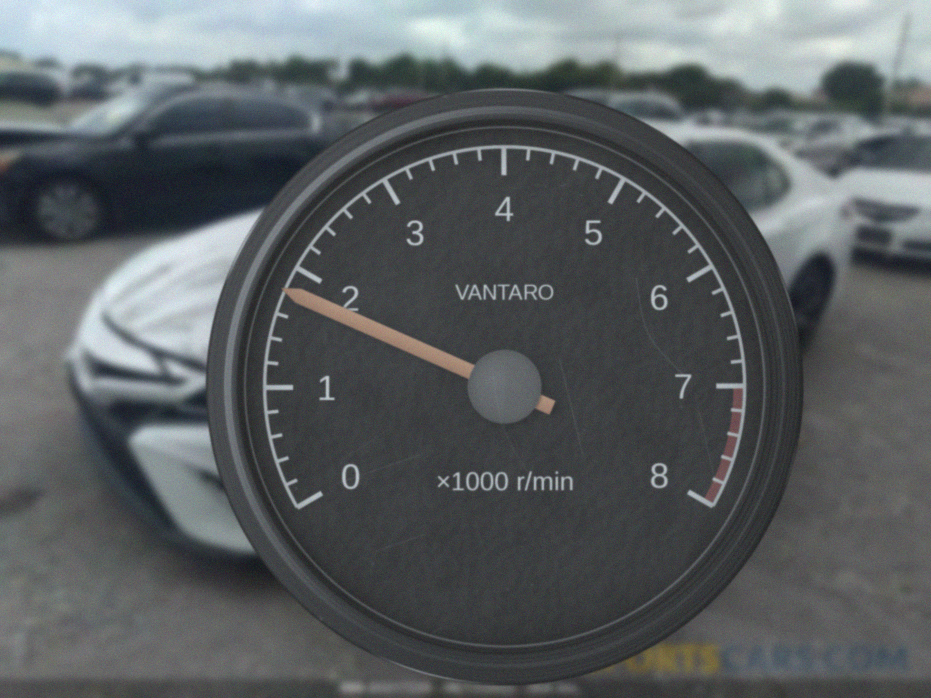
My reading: 1800 rpm
